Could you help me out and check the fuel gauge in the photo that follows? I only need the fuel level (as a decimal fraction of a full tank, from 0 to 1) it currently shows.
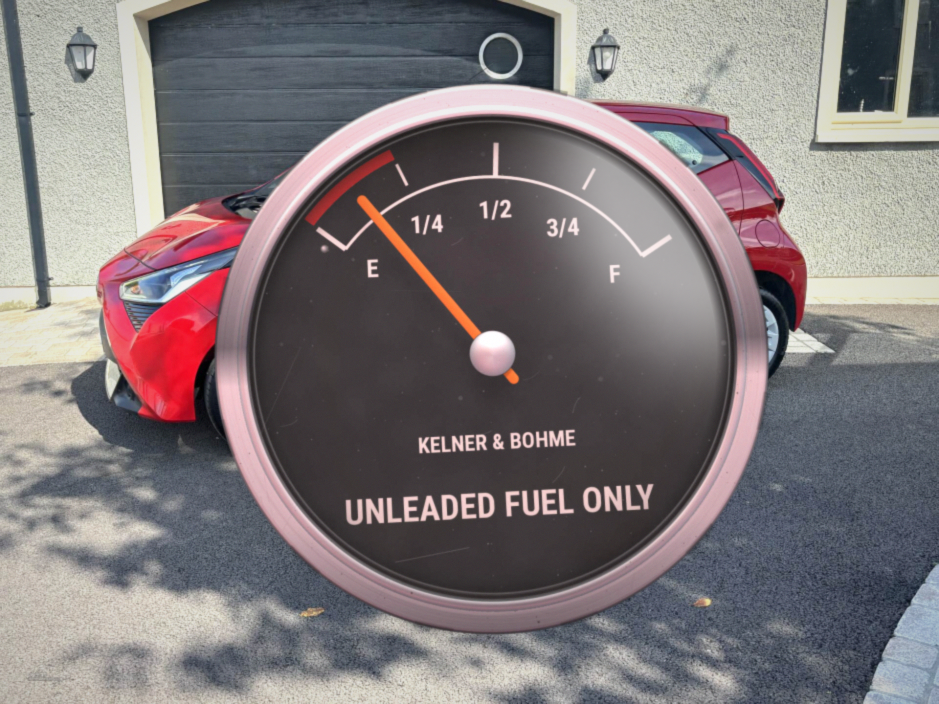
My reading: 0.125
